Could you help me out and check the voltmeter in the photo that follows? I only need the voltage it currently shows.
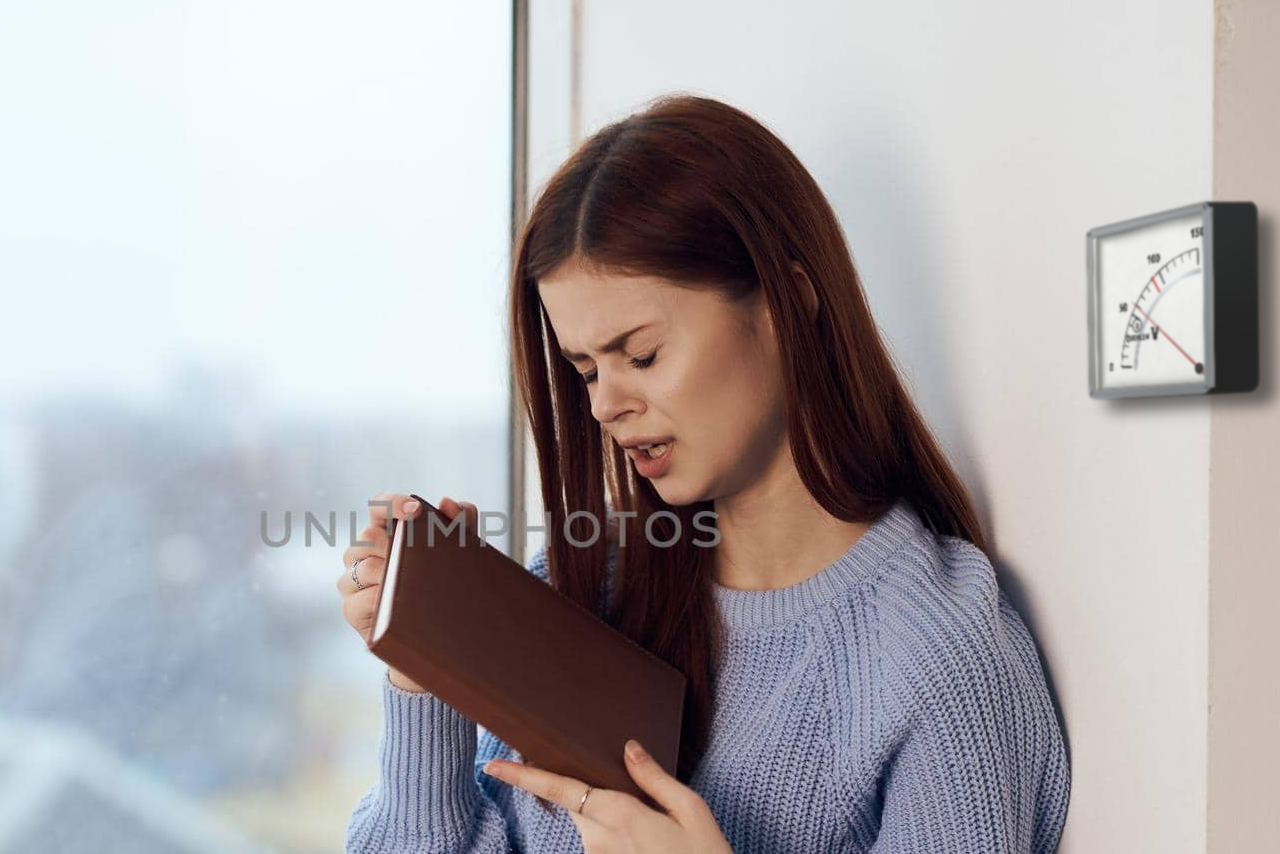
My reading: 60 V
